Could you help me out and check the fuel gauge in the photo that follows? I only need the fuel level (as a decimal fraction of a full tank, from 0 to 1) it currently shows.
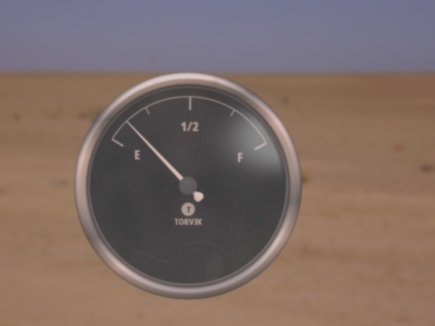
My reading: 0.125
